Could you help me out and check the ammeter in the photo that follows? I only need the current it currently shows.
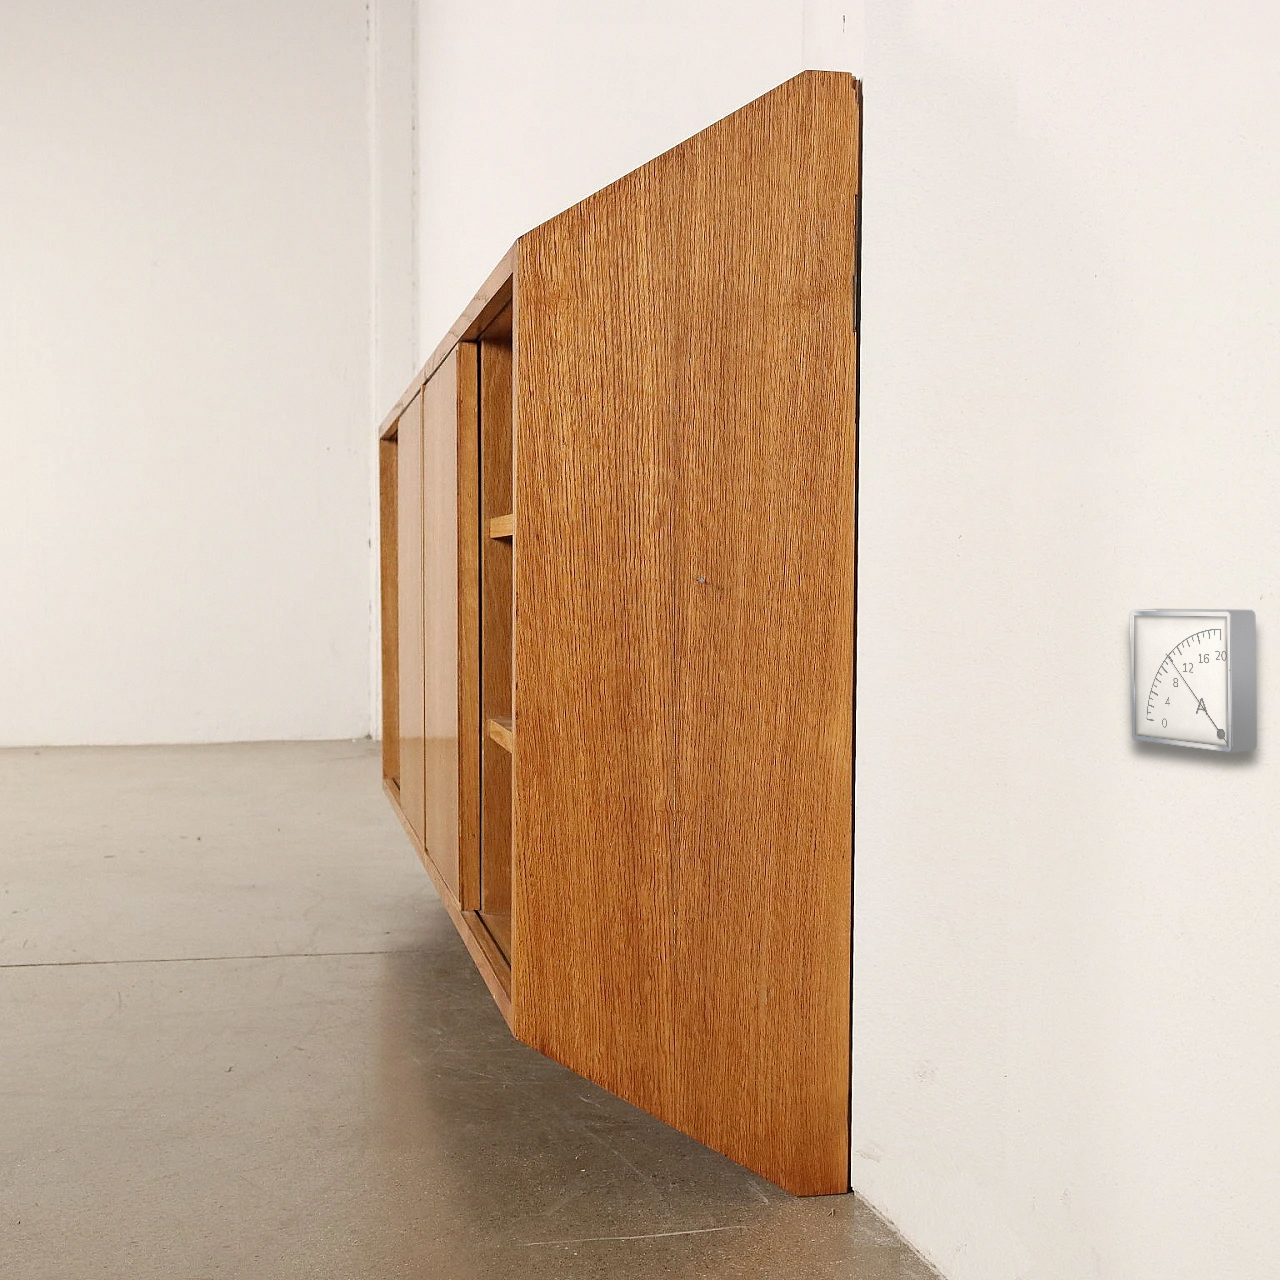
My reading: 10 A
